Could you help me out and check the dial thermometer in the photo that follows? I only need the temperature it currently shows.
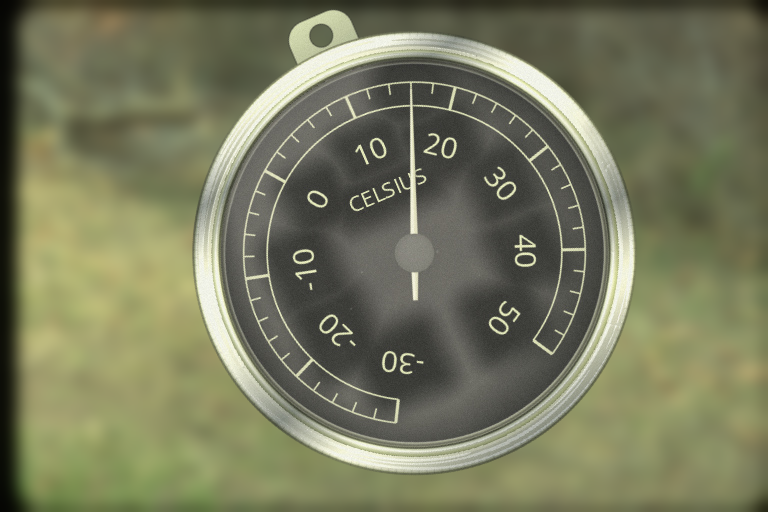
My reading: 16 °C
